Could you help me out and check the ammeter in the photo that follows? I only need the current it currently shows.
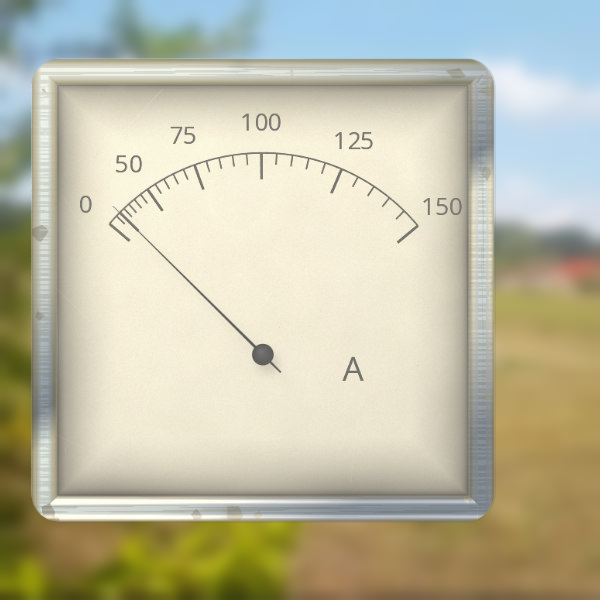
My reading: 25 A
